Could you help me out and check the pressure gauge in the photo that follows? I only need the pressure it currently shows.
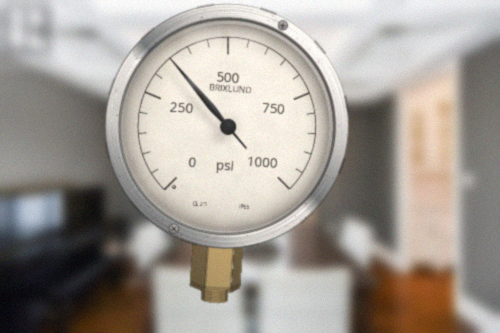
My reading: 350 psi
